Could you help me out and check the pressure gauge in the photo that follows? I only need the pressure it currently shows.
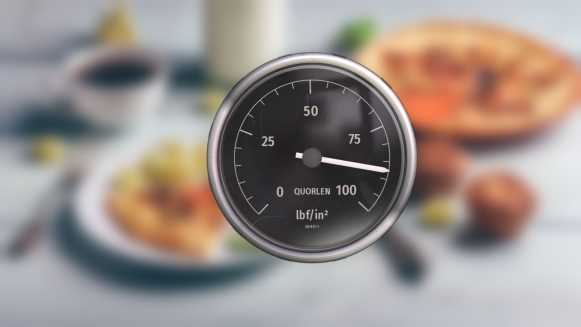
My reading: 87.5 psi
